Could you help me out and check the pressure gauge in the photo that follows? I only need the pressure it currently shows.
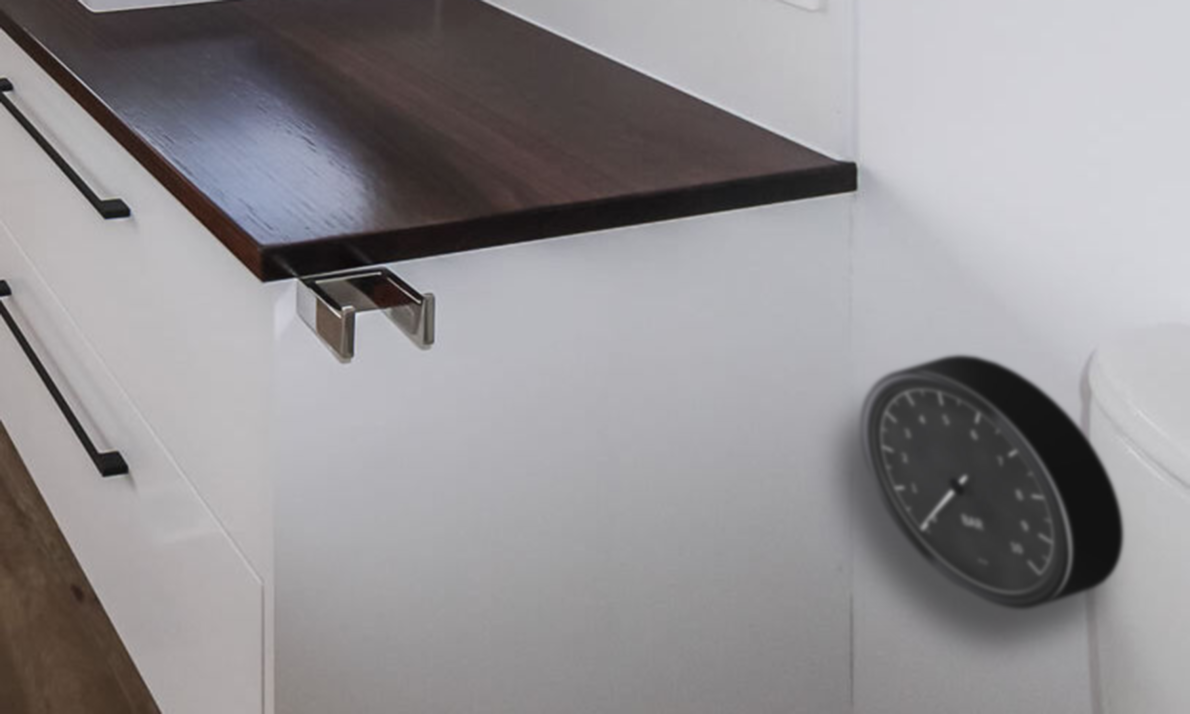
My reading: 0 bar
